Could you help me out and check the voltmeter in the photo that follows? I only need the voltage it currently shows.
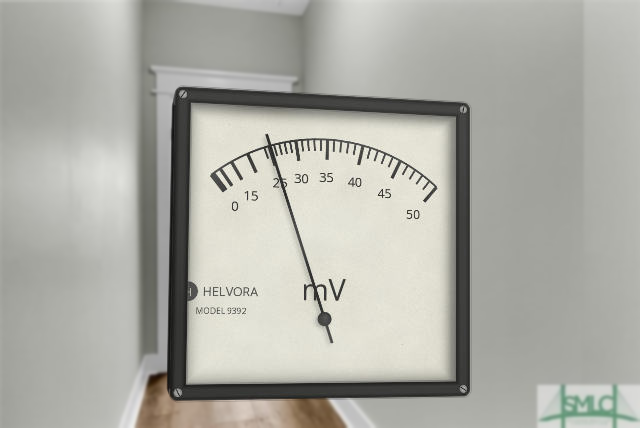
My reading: 25 mV
